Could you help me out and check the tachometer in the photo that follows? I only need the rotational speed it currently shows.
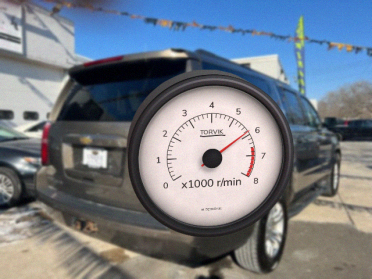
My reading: 5800 rpm
